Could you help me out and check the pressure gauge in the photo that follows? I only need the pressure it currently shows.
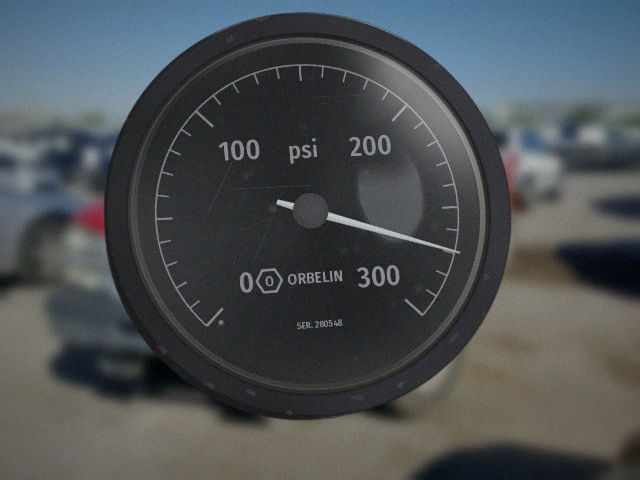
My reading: 270 psi
